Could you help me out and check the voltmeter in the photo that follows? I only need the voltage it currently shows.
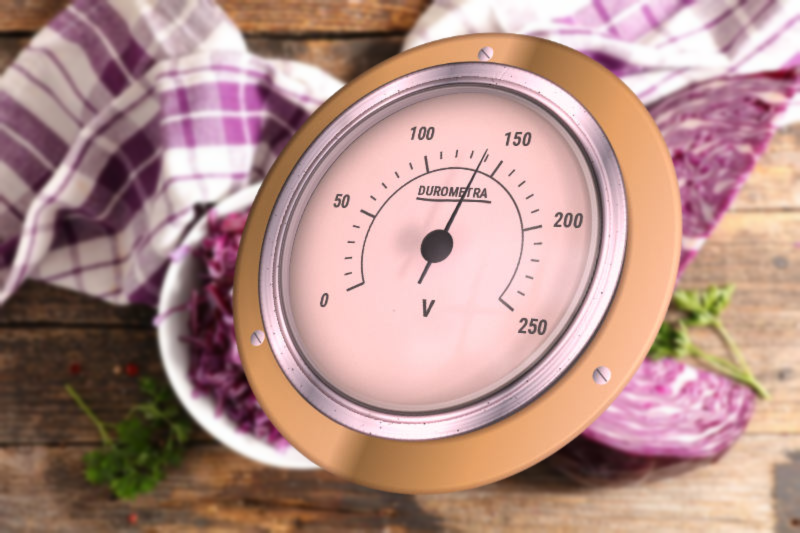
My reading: 140 V
